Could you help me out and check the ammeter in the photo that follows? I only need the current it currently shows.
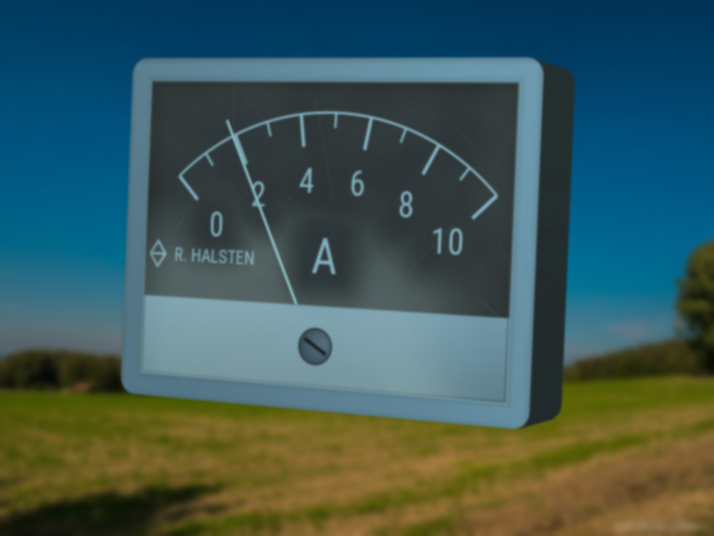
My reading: 2 A
